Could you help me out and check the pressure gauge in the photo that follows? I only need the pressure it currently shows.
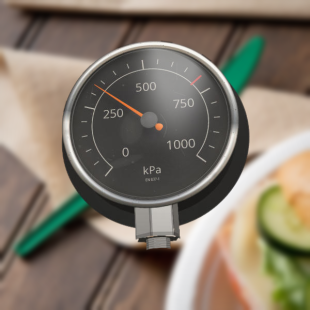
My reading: 325 kPa
